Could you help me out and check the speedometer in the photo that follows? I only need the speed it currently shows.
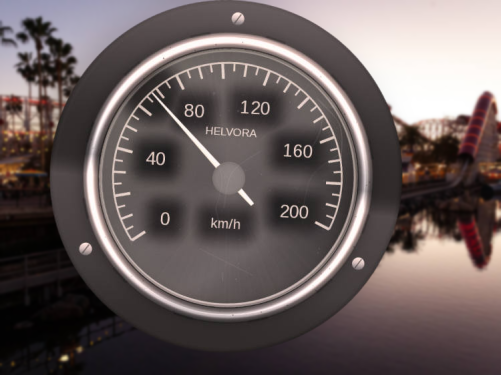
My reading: 67.5 km/h
